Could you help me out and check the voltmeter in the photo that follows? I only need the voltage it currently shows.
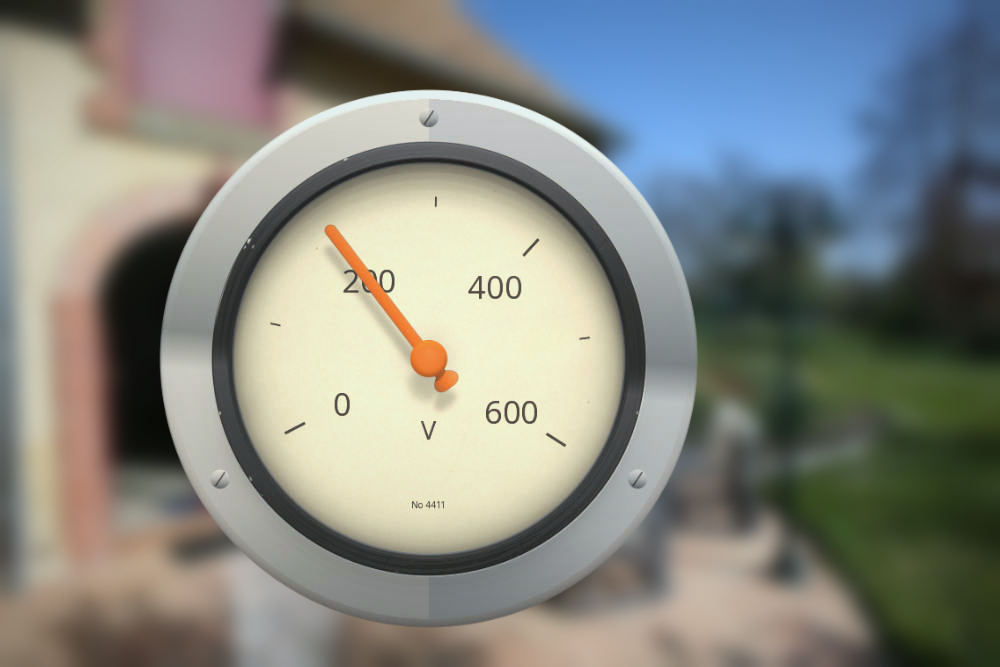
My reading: 200 V
